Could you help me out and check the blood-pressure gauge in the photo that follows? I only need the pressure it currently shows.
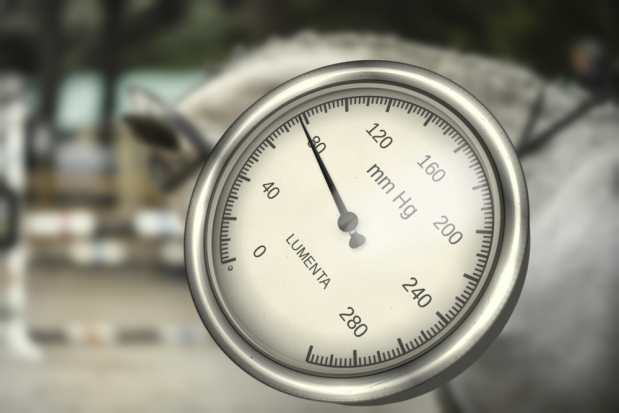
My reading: 78 mmHg
